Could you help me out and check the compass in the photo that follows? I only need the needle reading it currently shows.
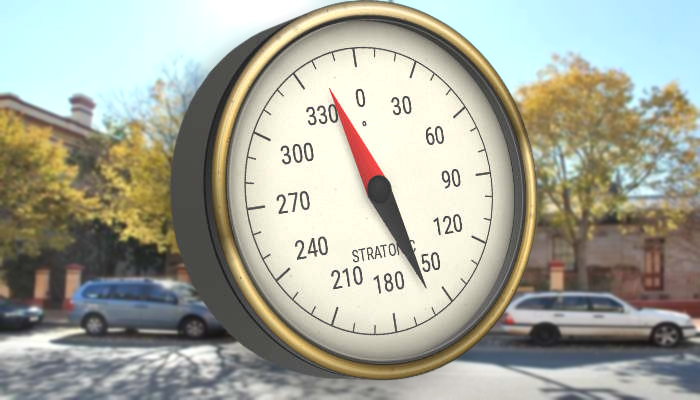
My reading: 340 °
